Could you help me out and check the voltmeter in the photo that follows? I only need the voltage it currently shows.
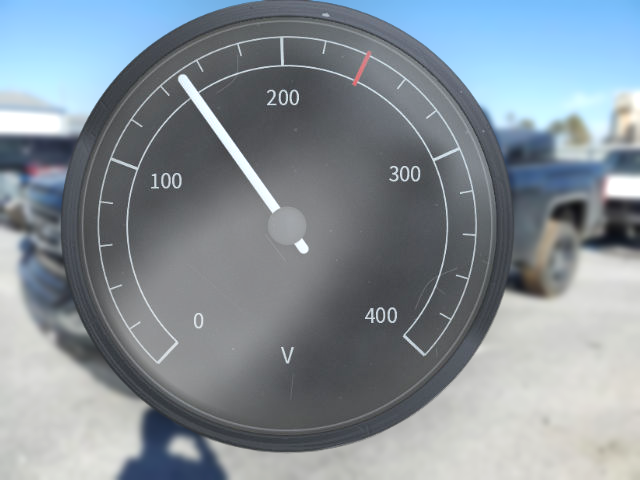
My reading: 150 V
